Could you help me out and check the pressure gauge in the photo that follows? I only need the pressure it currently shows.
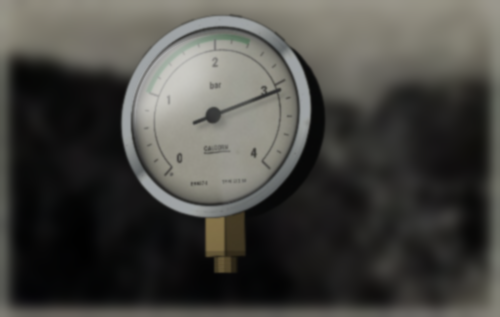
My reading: 3.1 bar
